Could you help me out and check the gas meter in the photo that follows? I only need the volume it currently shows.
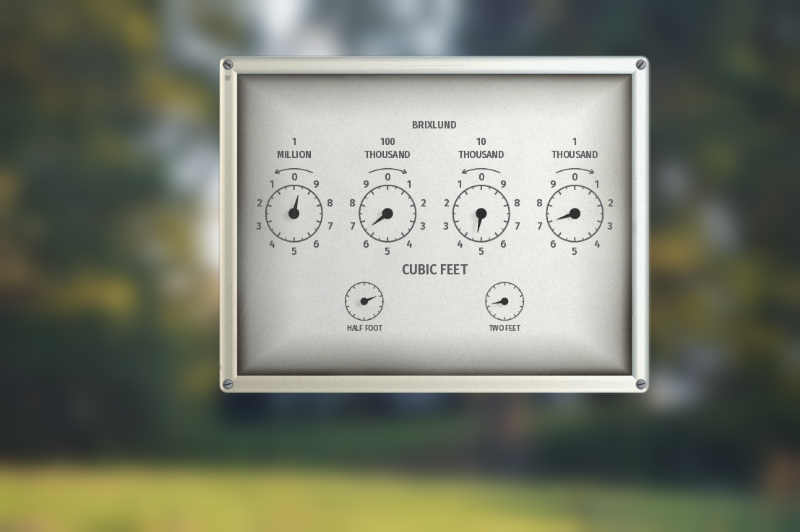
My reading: 964700 ft³
